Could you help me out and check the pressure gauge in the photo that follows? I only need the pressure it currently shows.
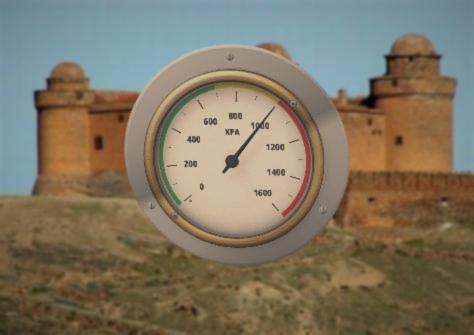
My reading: 1000 kPa
